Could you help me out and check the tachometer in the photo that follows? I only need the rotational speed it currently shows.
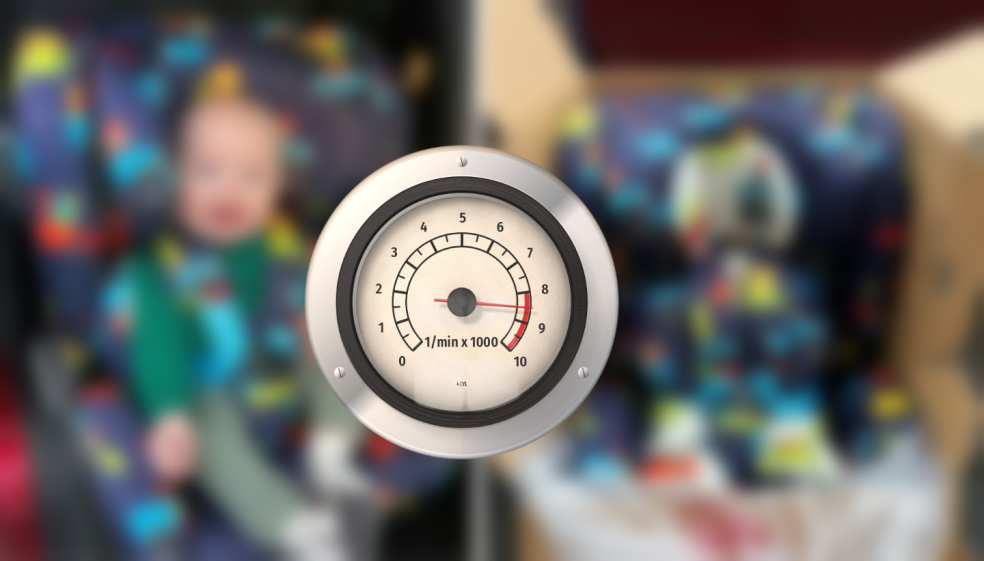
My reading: 8500 rpm
